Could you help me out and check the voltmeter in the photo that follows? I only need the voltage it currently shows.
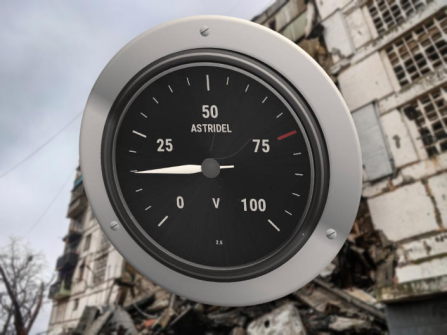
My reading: 15 V
